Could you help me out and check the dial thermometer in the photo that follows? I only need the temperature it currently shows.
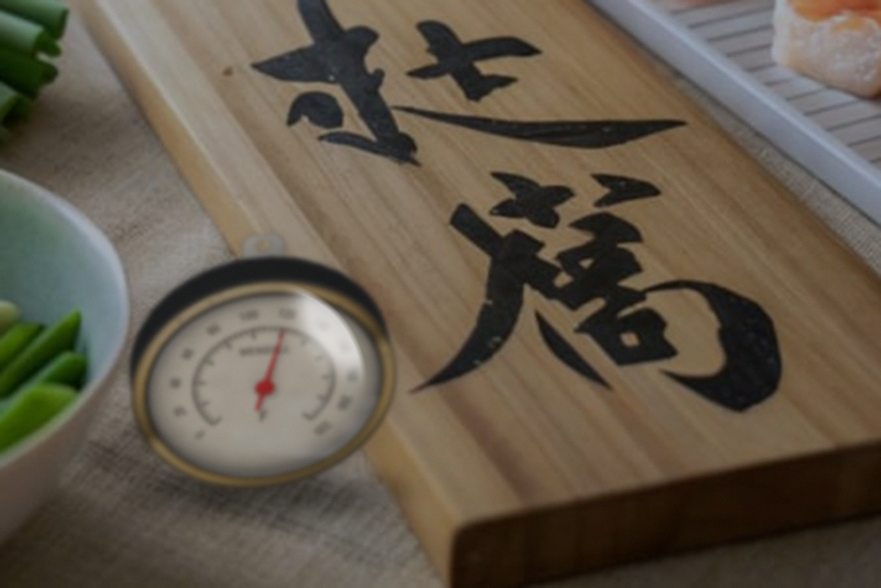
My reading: 120 °F
